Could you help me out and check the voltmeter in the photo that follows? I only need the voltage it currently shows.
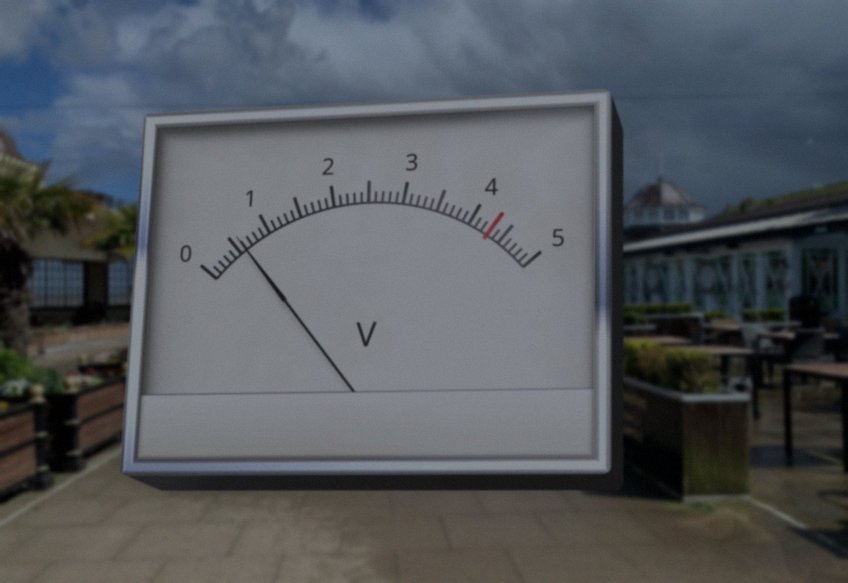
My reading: 0.6 V
